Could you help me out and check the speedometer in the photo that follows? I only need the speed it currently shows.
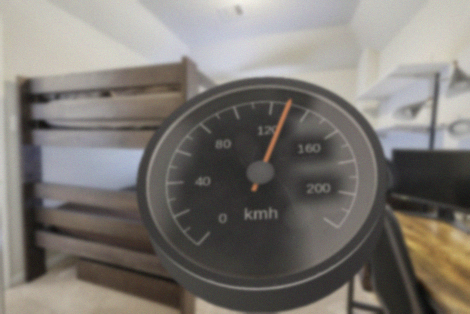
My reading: 130 km/h
